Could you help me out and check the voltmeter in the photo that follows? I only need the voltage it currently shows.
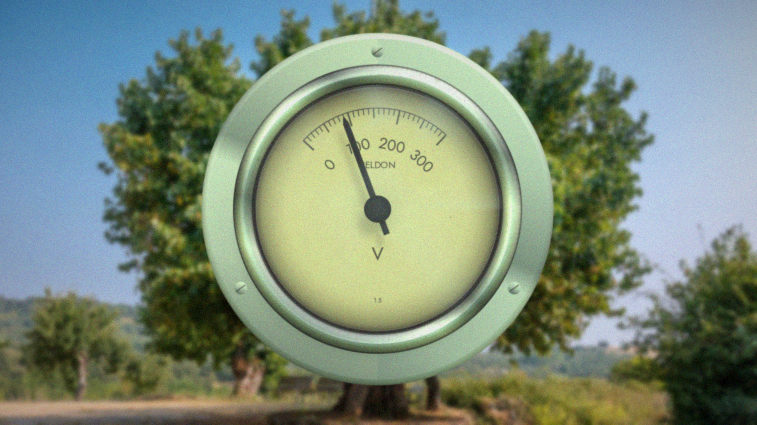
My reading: 90 V
